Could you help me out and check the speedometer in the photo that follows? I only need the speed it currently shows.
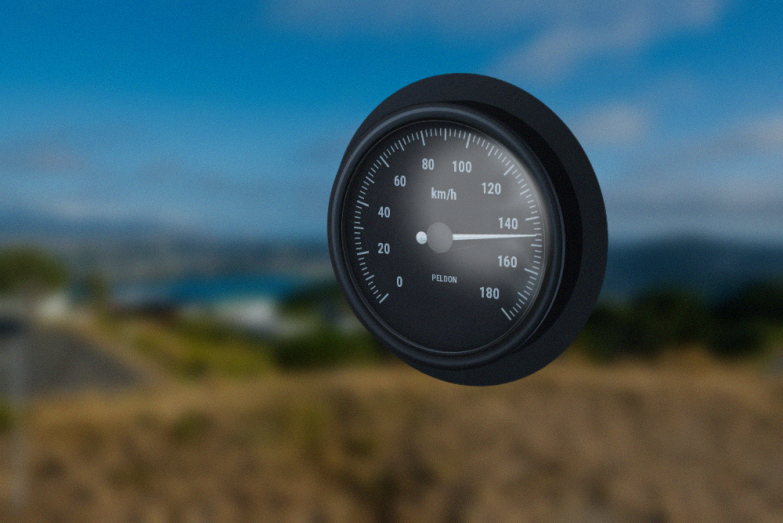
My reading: 146 km/h
